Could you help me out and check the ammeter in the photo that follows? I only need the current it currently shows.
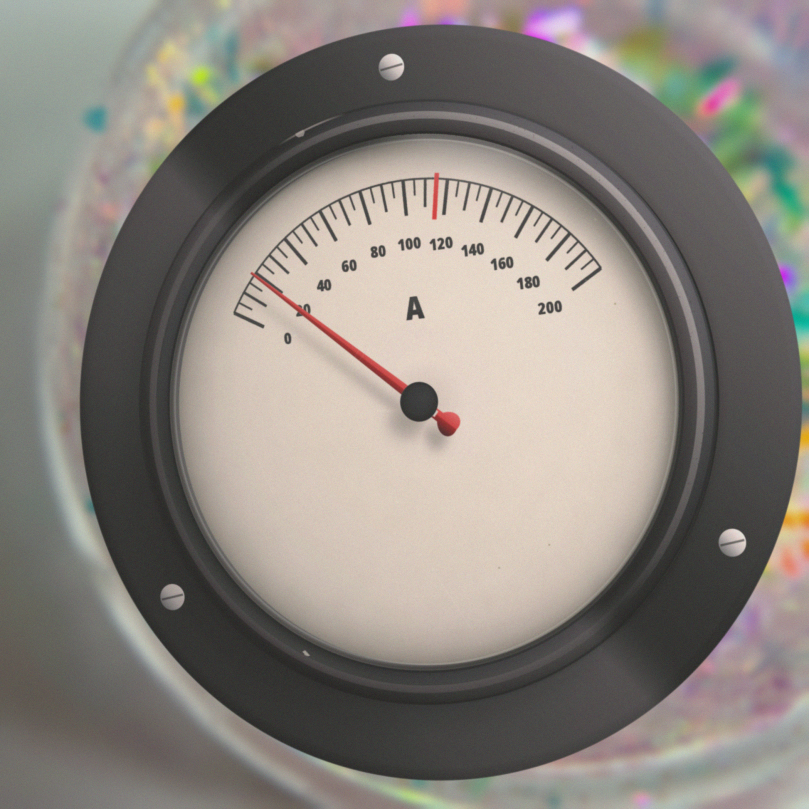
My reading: 20 A
